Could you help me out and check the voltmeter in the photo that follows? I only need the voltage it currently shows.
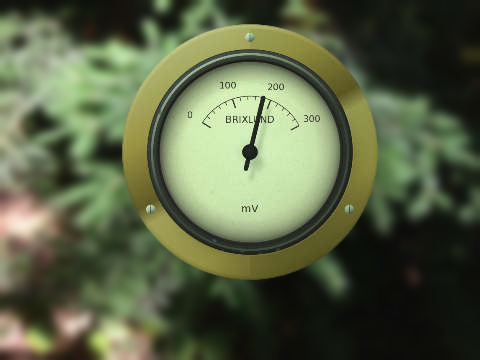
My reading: 180 mV
